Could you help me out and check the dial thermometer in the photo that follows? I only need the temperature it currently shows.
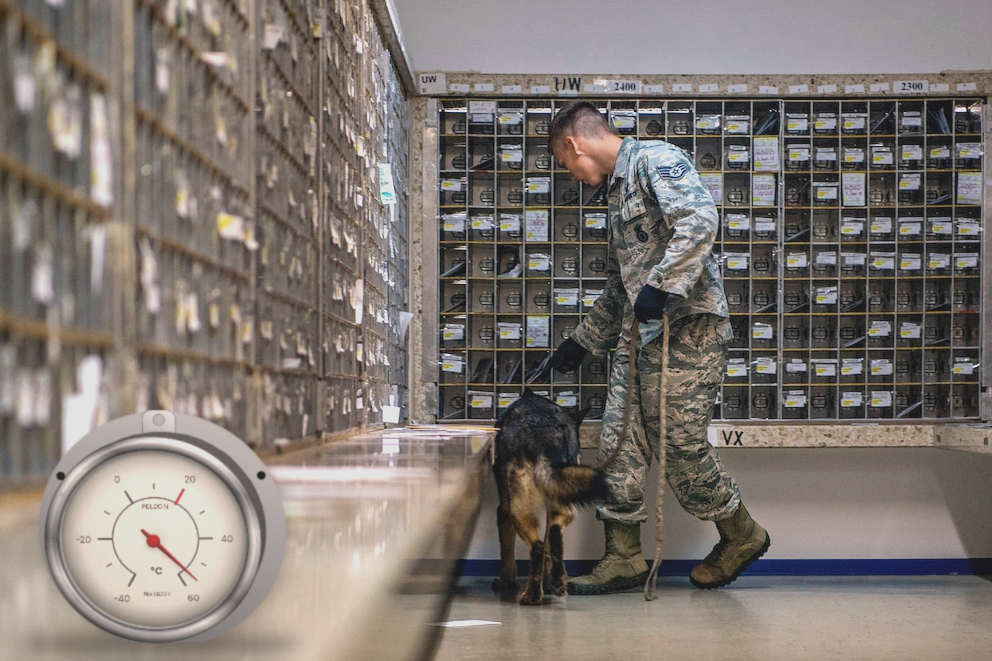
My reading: 55 °C
